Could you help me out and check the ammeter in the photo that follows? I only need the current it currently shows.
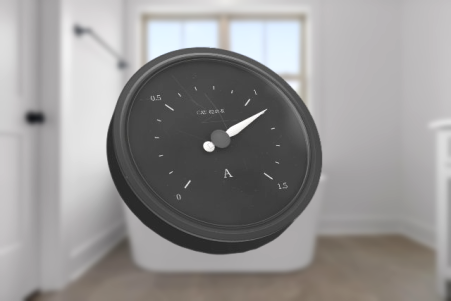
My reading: 1.1 A
